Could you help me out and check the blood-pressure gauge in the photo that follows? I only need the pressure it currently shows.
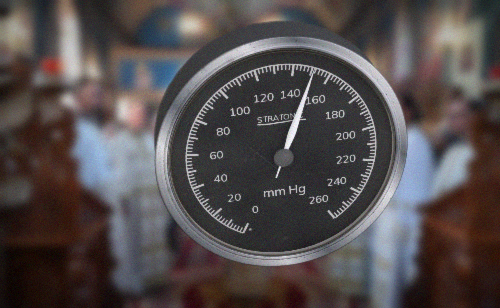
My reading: 150 mmHg
